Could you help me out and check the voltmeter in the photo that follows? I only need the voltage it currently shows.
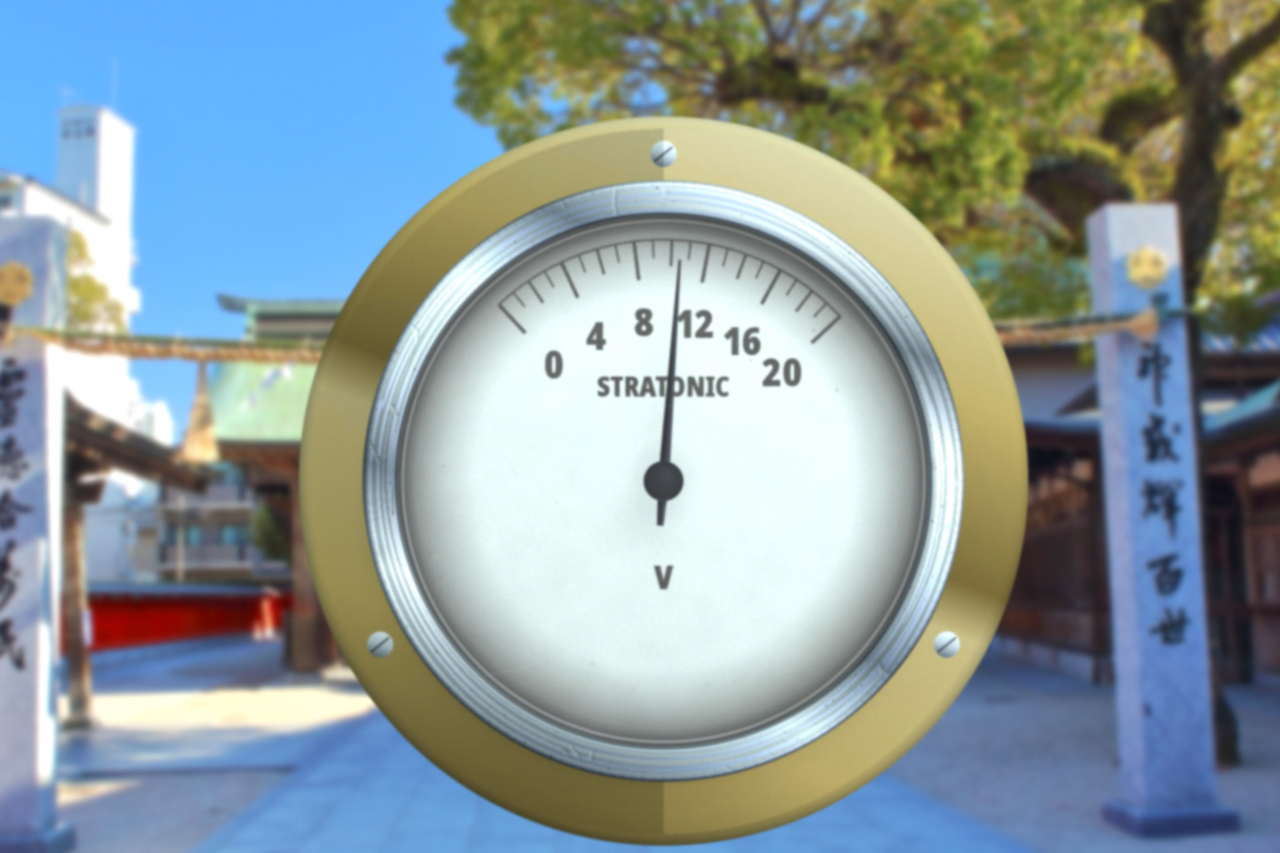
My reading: 10.5 V
